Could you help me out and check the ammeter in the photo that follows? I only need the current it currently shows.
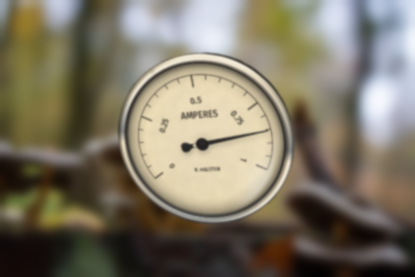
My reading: 0.85 A
